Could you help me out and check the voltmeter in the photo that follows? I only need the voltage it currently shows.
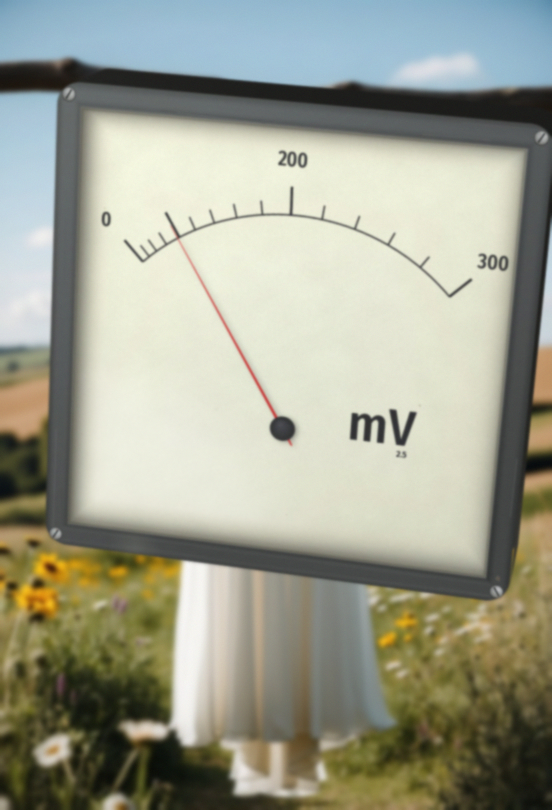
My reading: 100 mV
